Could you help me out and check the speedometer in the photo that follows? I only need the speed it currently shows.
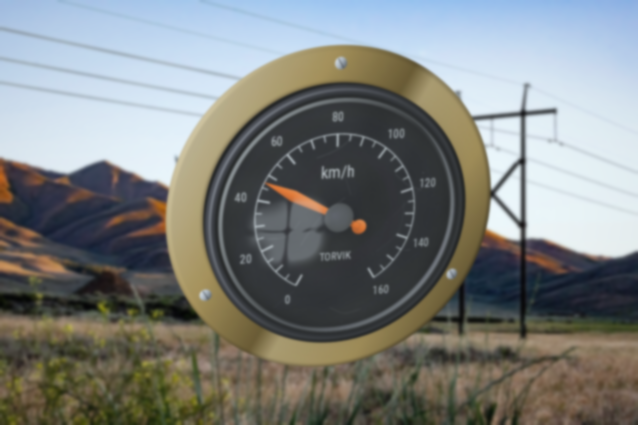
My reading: 47.5 km/h
